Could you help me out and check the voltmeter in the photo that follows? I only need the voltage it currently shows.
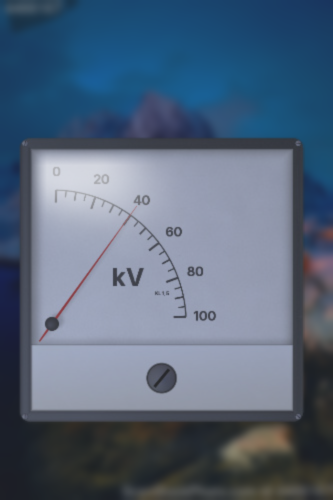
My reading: 40 kV
